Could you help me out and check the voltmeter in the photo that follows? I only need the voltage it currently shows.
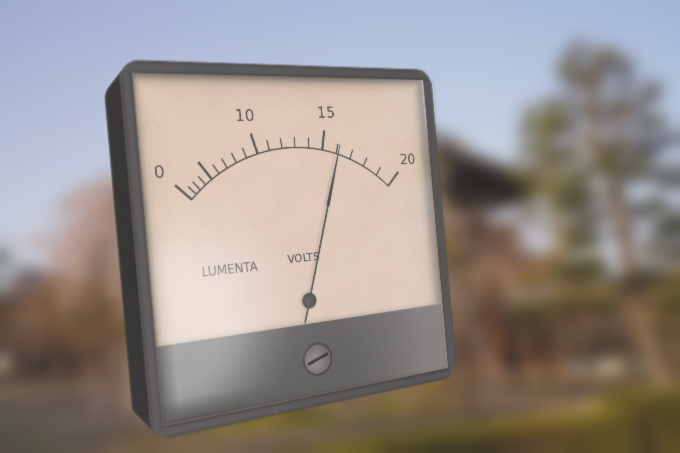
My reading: 16 V
